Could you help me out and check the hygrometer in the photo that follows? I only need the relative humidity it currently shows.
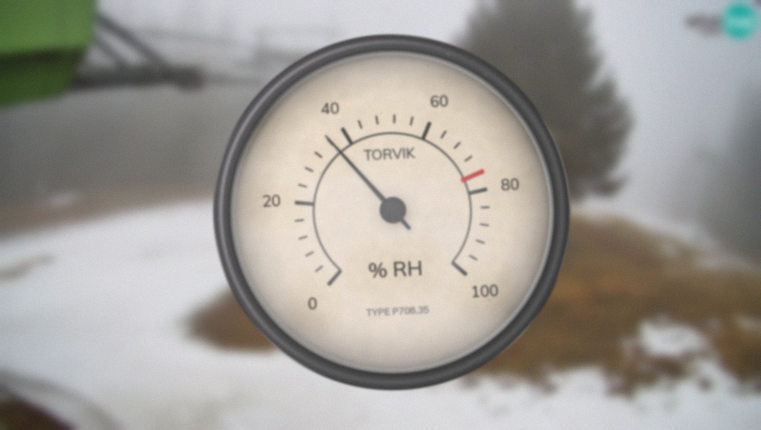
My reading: 36 %
